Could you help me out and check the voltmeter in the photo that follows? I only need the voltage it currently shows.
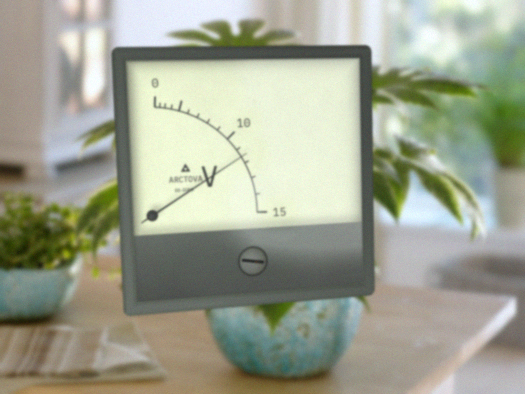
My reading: 11.5 V
